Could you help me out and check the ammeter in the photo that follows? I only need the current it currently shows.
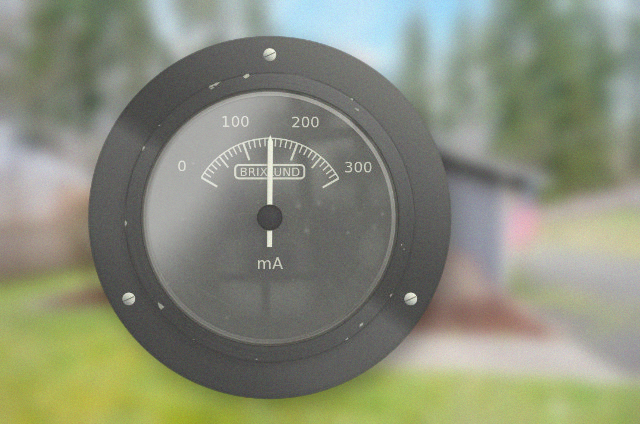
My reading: 150 mA
